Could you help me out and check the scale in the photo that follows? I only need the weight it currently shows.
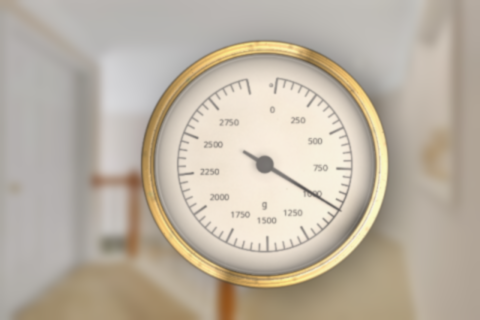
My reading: 1000 g
